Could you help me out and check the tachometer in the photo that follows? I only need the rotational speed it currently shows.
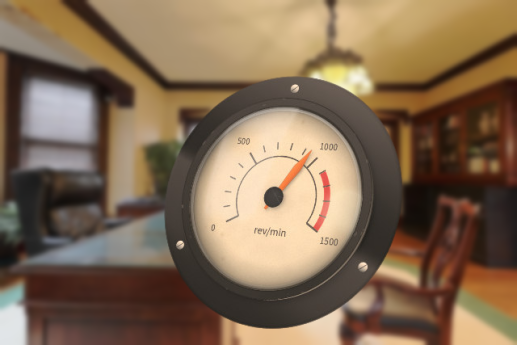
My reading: 950 rpm
